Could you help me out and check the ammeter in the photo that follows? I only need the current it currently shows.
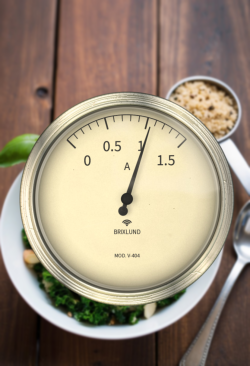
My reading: 1.05 A
